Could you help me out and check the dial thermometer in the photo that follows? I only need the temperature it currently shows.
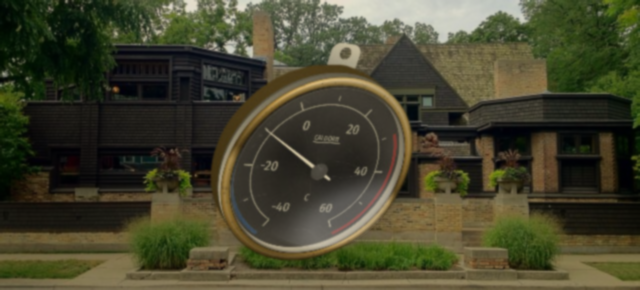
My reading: -10 °C
